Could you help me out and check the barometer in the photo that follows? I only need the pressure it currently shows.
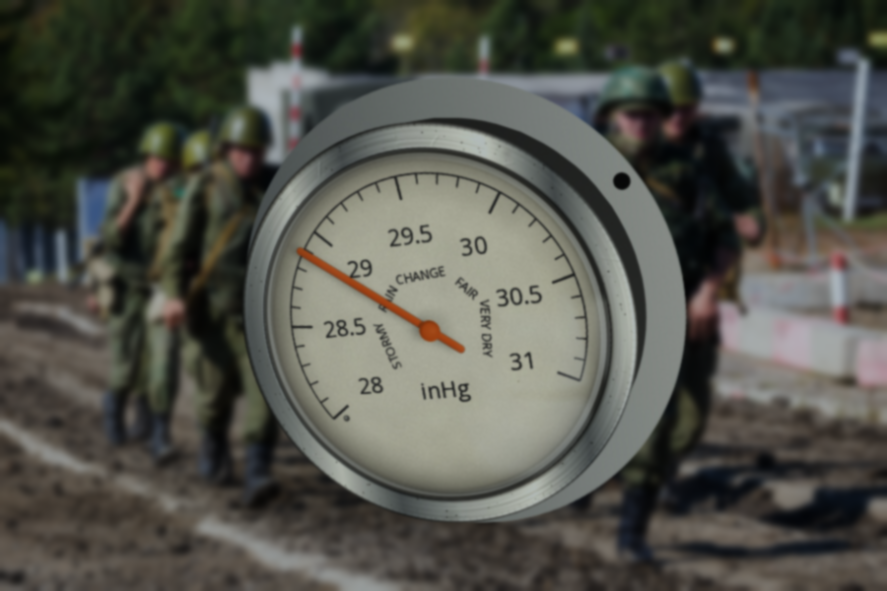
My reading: 28.9 inHg
